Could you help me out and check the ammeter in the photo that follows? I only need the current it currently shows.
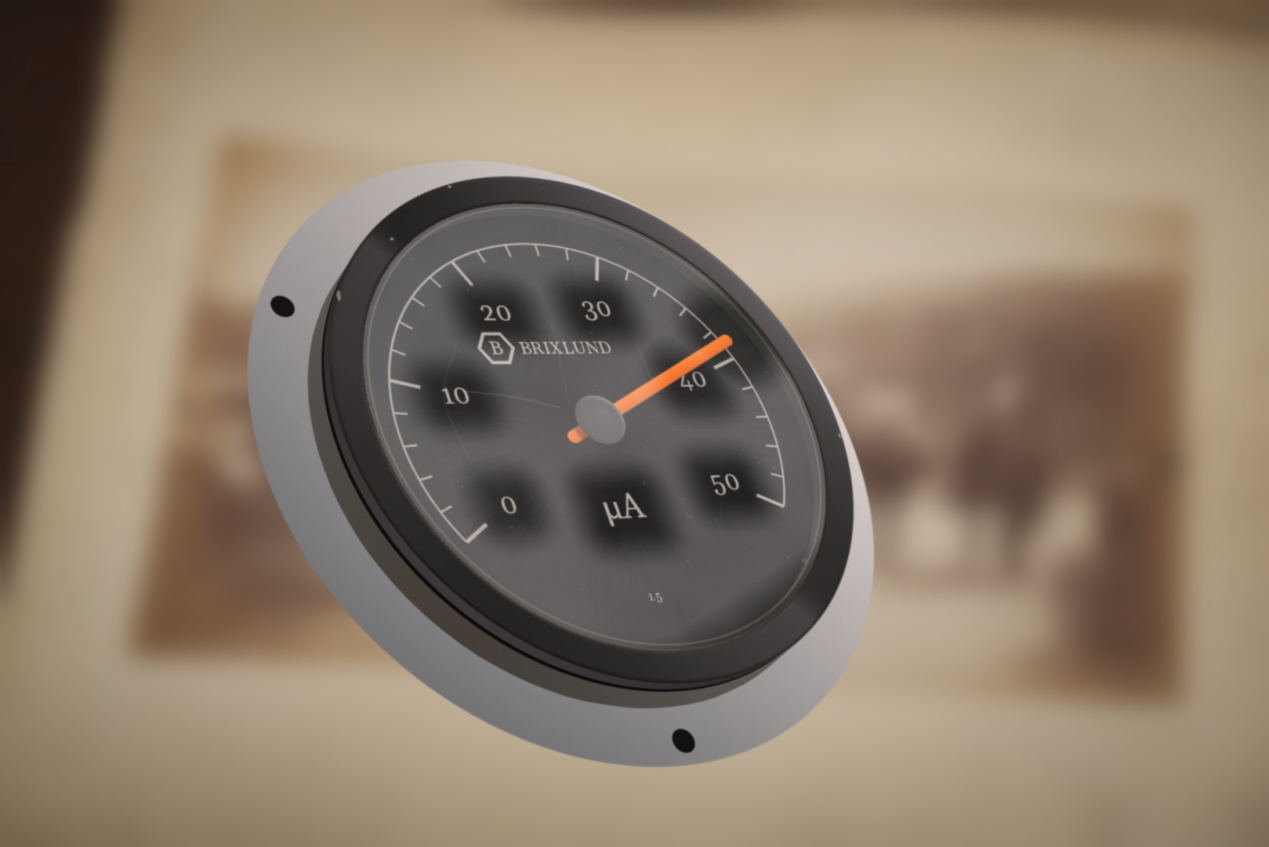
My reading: 39 µA
